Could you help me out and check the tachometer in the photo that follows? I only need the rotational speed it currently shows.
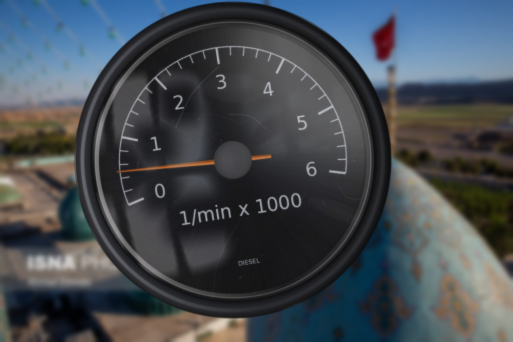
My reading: 500 rpm
